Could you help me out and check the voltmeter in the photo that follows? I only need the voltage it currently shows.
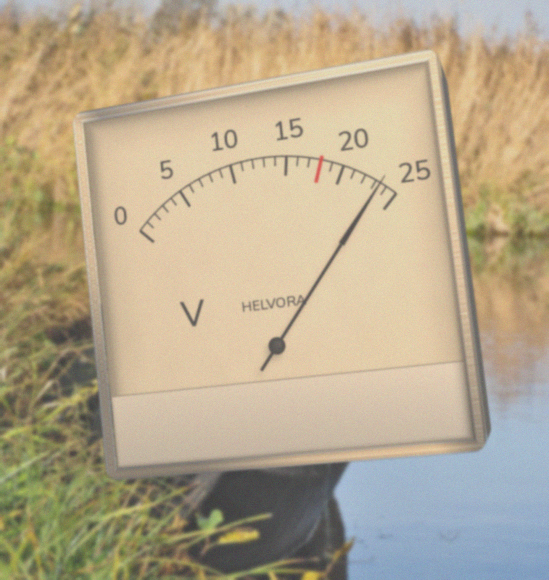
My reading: 23.5 V
